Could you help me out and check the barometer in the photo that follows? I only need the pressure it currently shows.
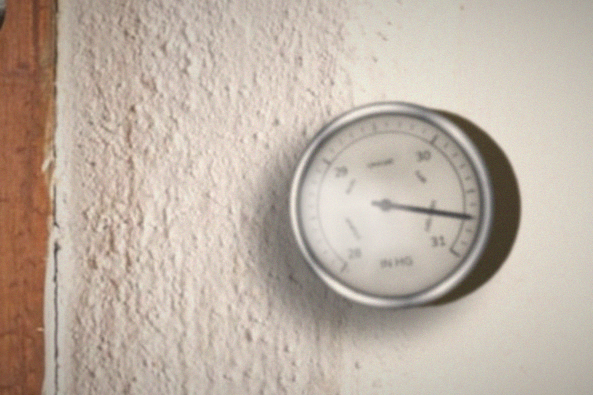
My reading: 30.7 inHg
